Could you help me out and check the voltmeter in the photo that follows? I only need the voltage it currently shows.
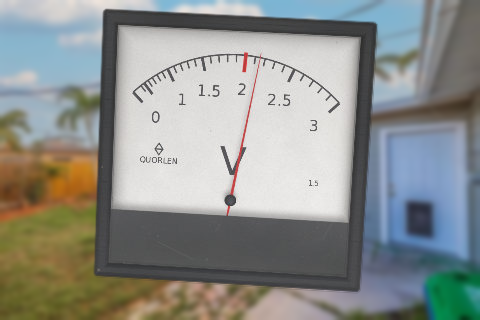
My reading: 2.15 V
